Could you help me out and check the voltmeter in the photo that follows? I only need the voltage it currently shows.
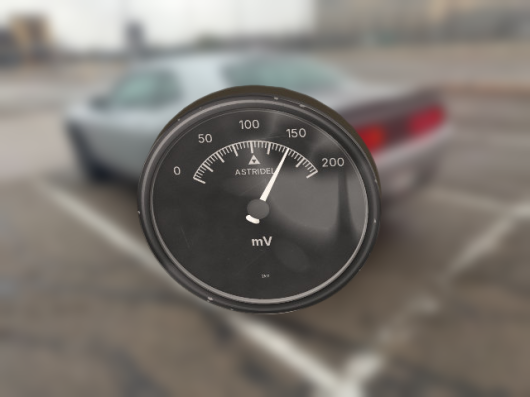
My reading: 150 mV
